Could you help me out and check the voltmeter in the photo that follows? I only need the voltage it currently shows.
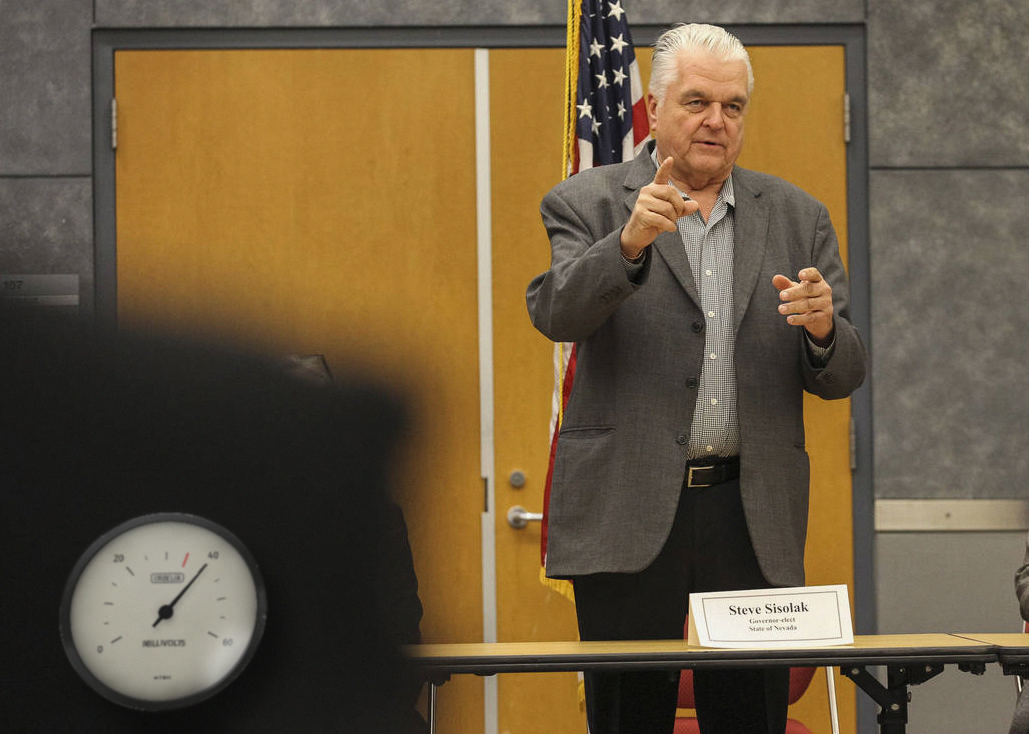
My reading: 40 mV
